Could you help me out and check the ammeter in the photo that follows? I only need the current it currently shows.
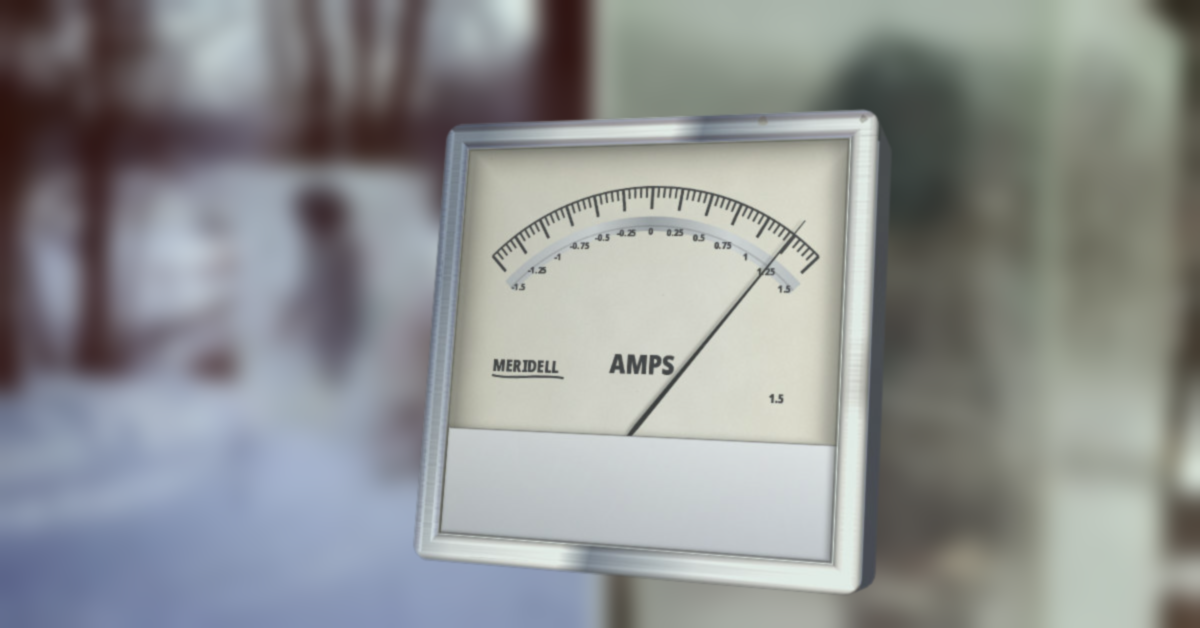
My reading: 1.25 A
